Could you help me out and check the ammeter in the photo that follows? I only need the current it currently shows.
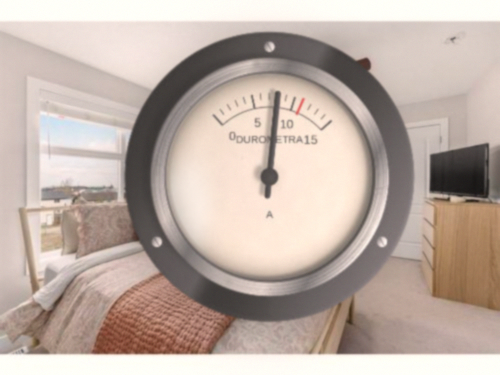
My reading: 8 A
